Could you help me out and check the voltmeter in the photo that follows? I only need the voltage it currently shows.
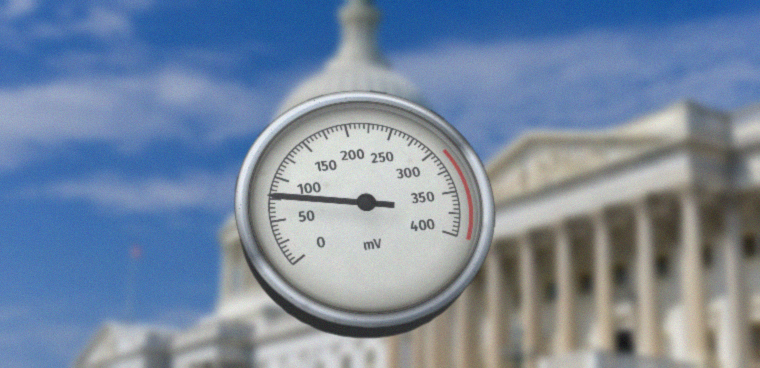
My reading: 75 mV
